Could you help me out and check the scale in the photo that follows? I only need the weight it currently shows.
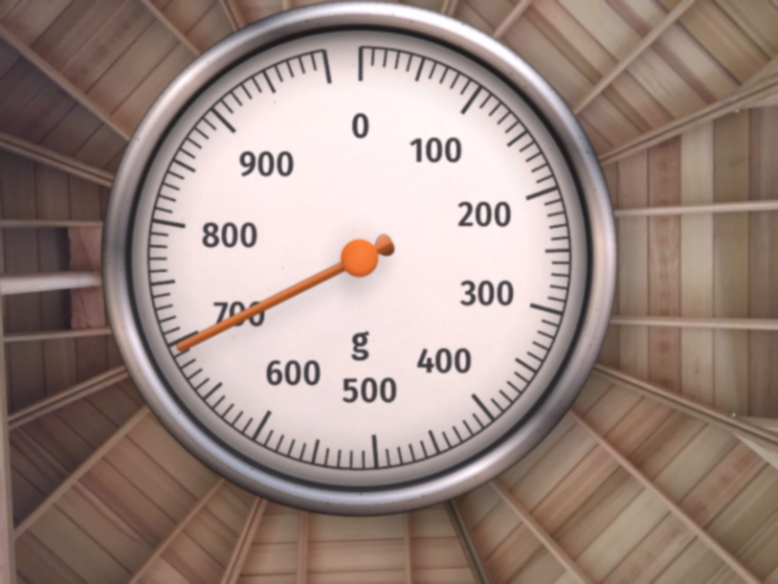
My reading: 695 g
